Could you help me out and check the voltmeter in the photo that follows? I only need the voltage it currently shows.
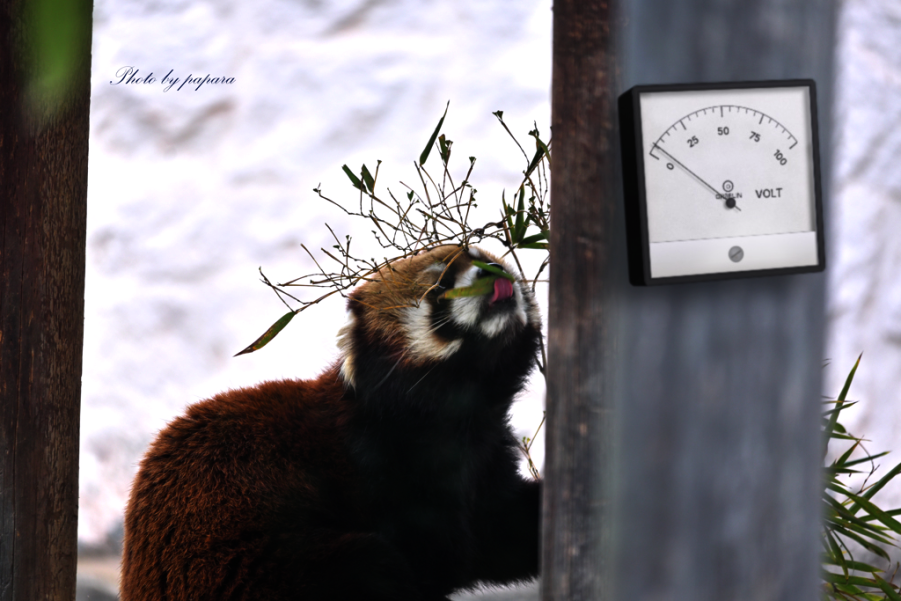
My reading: 5 V
